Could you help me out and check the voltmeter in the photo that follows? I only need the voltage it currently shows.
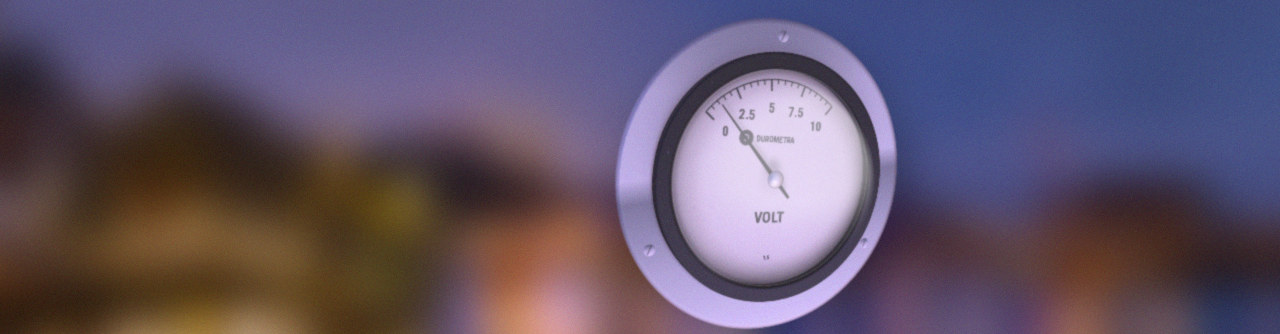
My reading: 1 V
